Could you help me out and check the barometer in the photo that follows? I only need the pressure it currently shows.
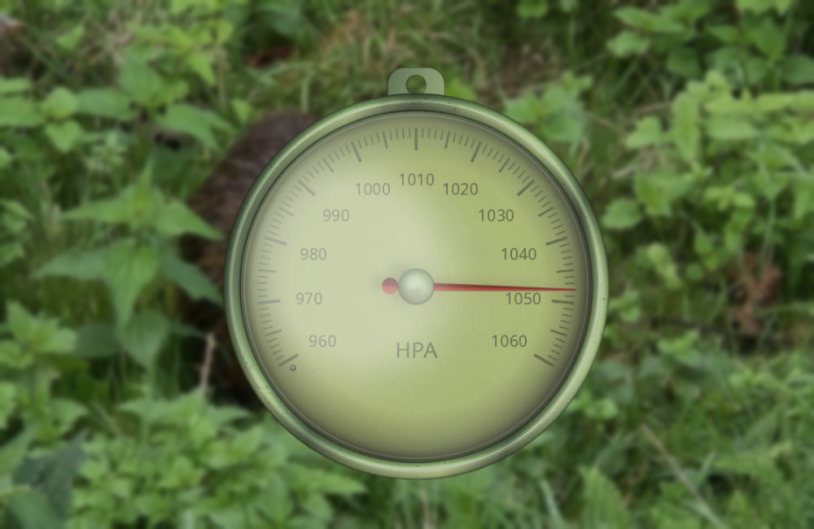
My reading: 1048 hPa
